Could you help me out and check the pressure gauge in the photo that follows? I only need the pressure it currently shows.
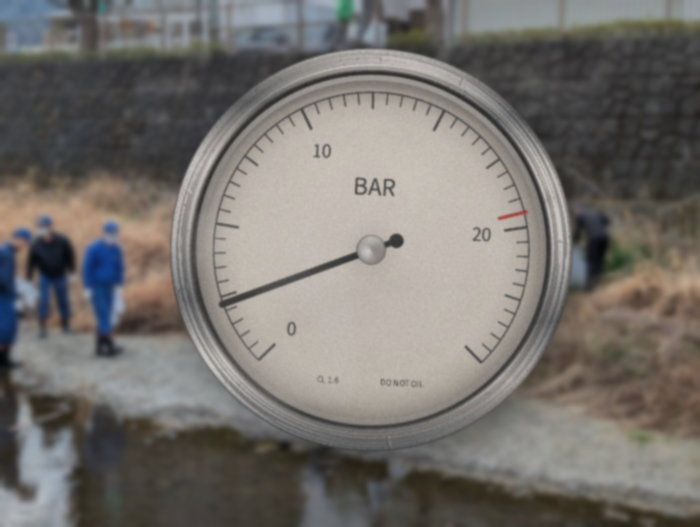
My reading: 2.25 bar
